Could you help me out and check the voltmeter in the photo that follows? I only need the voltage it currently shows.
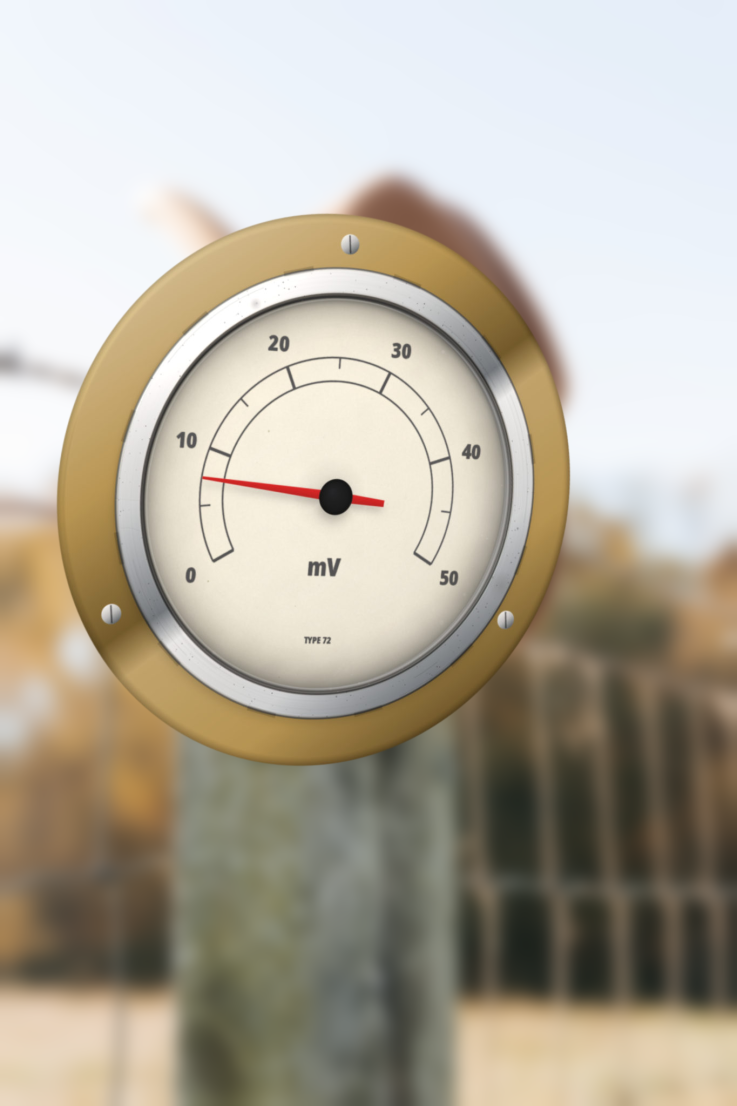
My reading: 7.5 mV
